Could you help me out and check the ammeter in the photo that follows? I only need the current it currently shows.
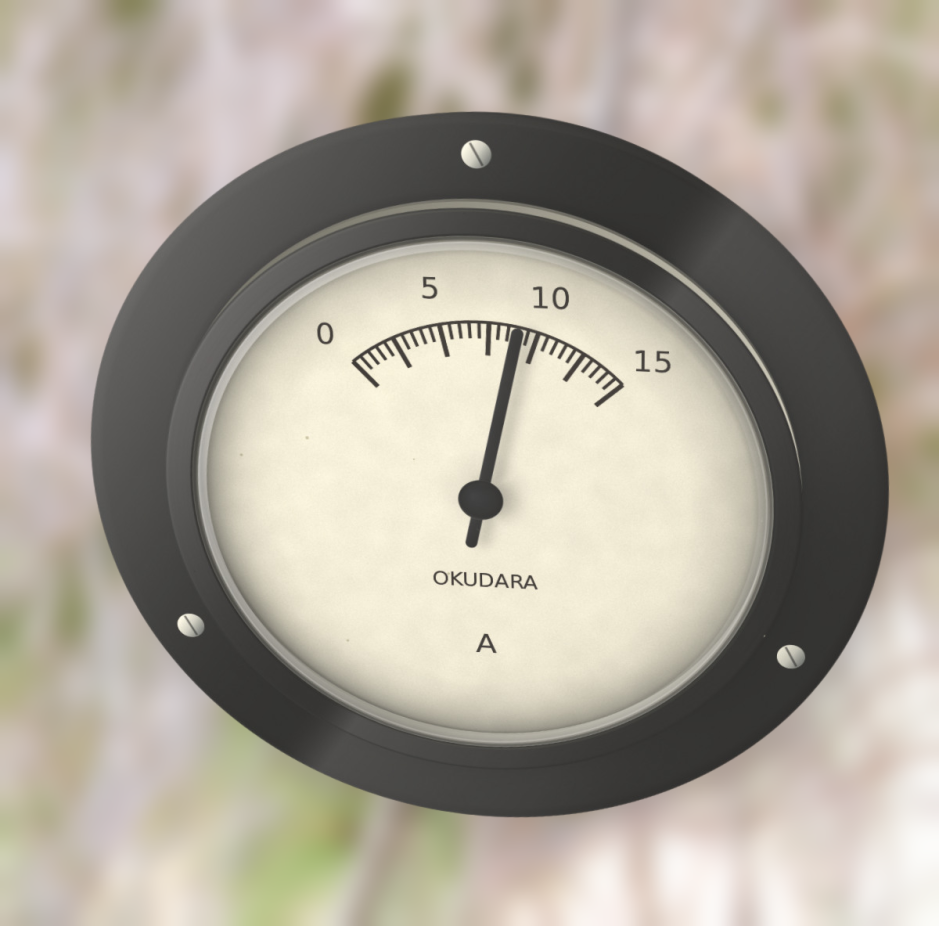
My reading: 9 A
